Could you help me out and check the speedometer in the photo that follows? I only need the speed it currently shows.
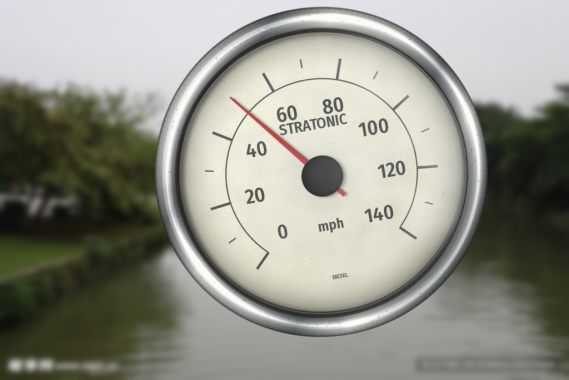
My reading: 50 mph
